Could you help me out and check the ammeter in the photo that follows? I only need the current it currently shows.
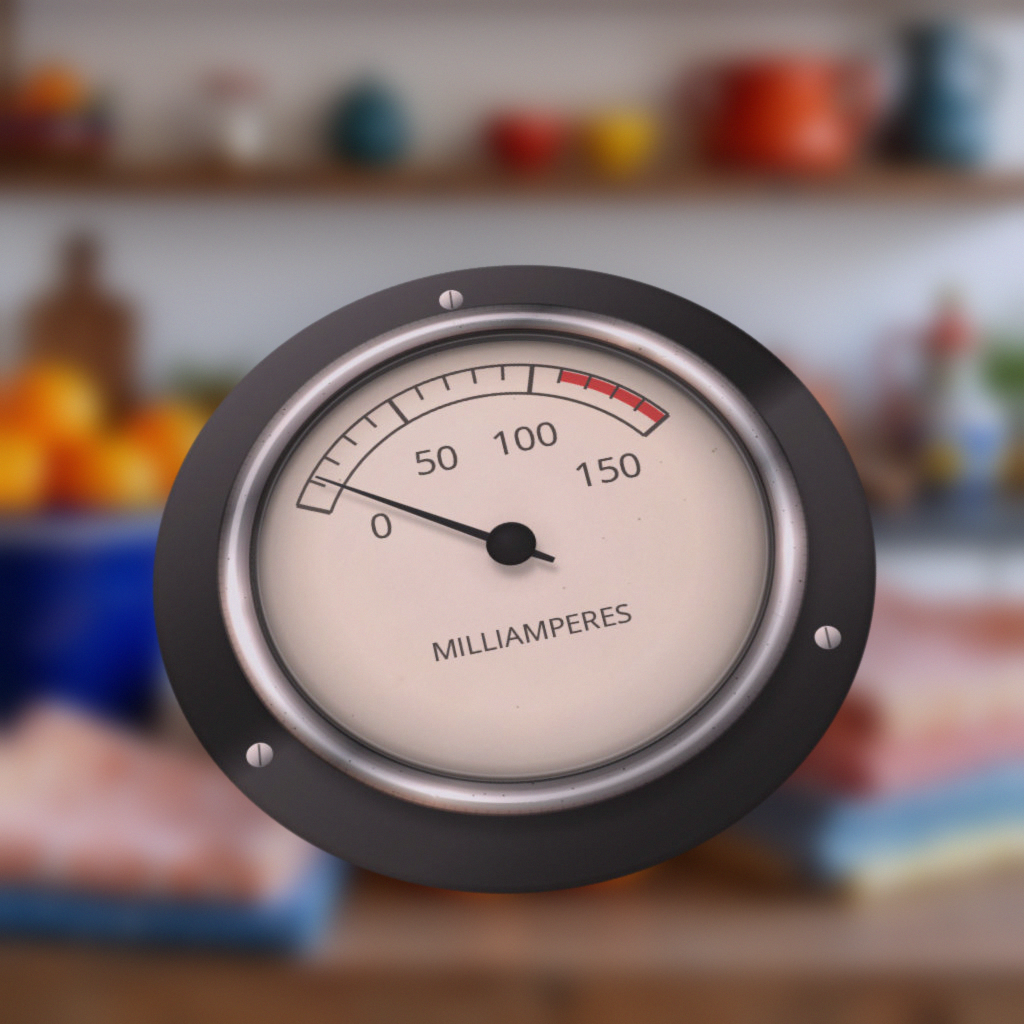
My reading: 10 mA
